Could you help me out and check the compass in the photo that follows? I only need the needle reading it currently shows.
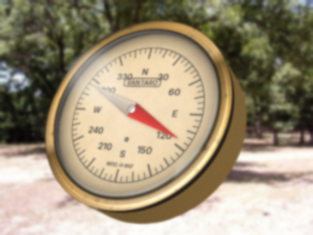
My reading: 115 °
